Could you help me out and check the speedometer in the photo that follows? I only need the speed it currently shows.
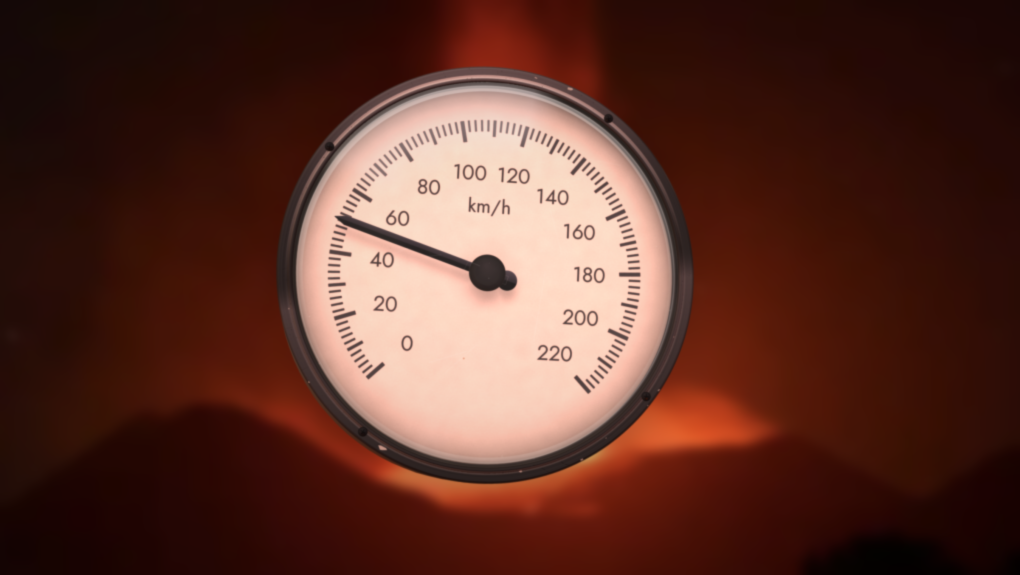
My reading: 50 km/h
